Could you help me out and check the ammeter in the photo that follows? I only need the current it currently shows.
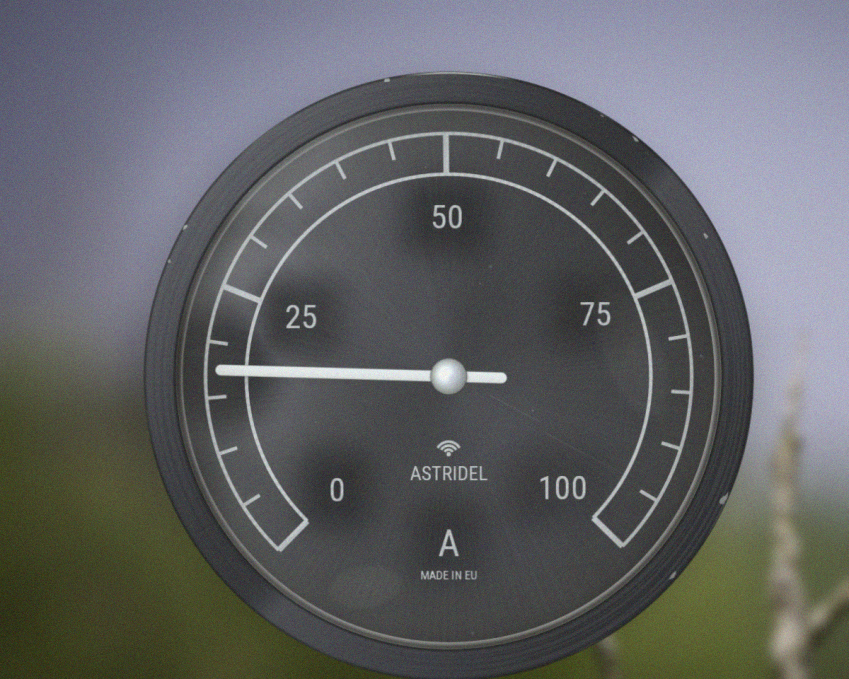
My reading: 17.5 A
